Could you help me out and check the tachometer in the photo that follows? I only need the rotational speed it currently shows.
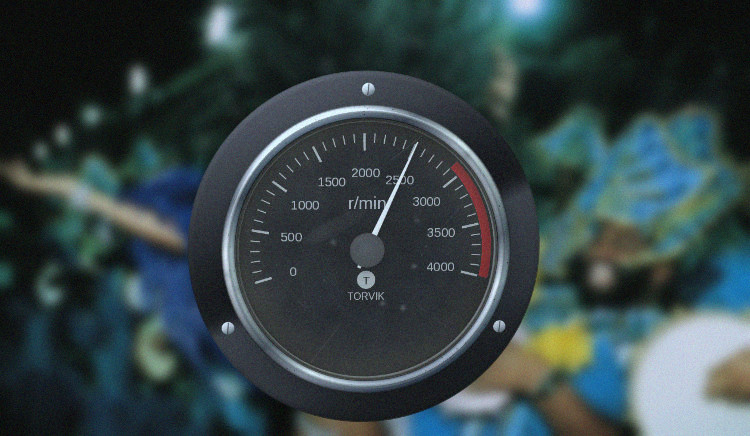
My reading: 2500 rpm
